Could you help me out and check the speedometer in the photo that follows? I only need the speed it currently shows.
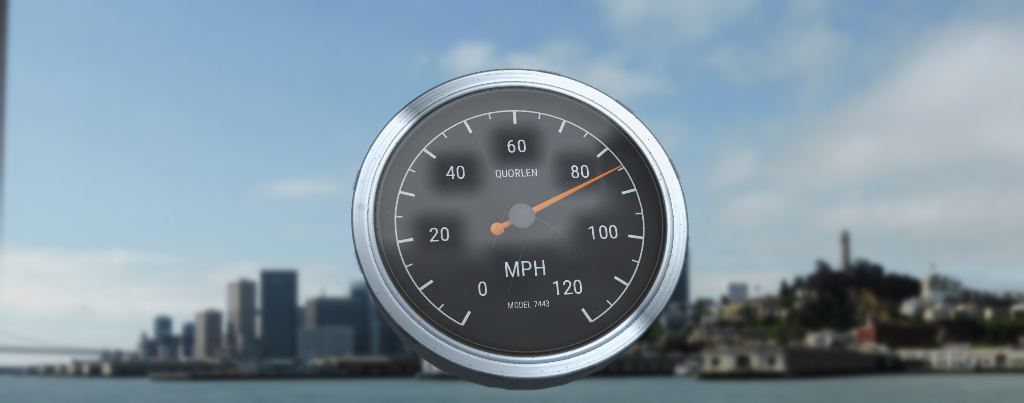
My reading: 85 mph
